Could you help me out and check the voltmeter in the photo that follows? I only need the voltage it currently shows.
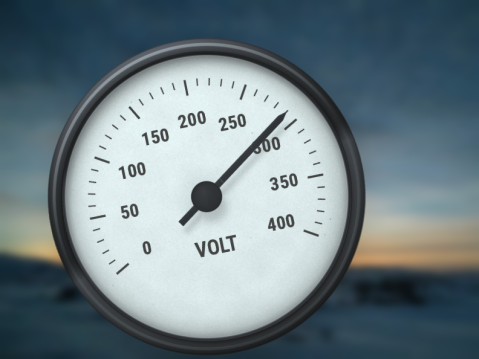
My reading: 290 V
